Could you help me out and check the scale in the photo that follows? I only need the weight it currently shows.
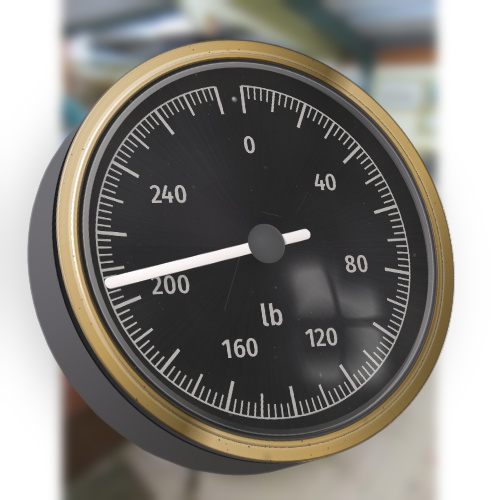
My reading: 206 lb
